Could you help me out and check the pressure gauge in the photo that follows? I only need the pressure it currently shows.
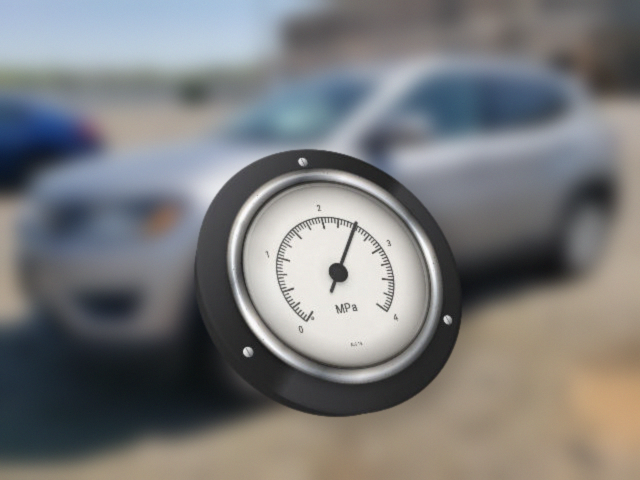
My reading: 2.5 MPa
